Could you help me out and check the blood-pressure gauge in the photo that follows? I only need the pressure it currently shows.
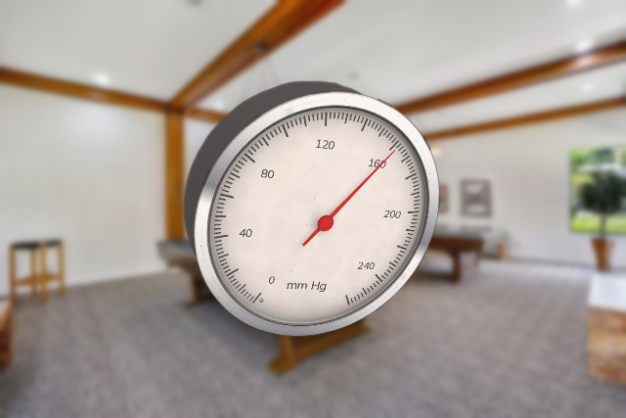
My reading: 160 mmHg
